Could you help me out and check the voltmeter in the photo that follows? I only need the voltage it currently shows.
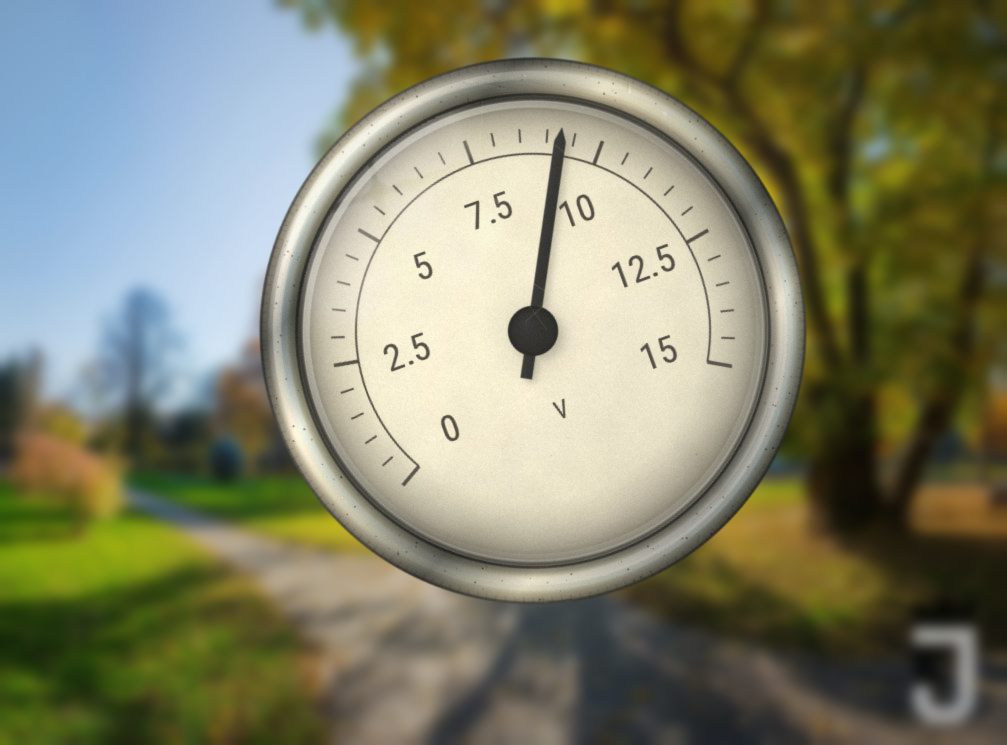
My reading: 9.25 V
